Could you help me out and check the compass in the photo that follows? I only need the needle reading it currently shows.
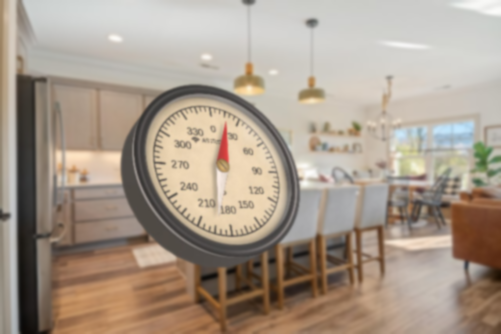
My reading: 15 °
